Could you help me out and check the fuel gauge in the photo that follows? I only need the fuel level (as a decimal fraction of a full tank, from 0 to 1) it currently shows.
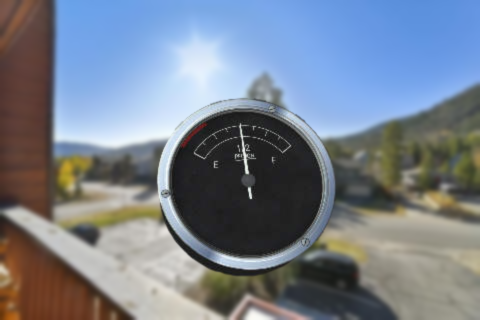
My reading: 0.5
